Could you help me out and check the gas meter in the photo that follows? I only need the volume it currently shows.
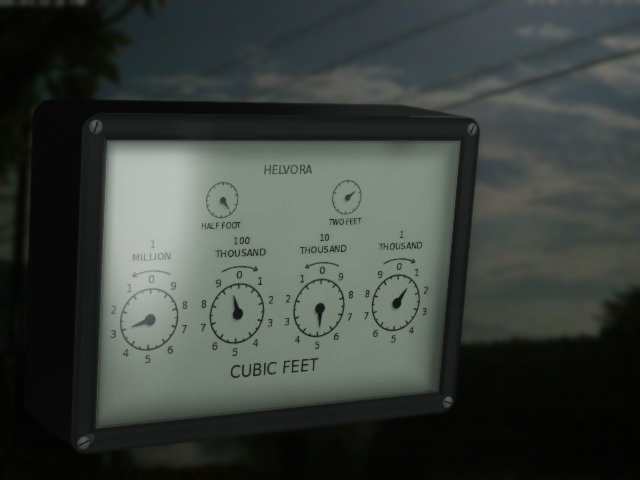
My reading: 295100 ft³
